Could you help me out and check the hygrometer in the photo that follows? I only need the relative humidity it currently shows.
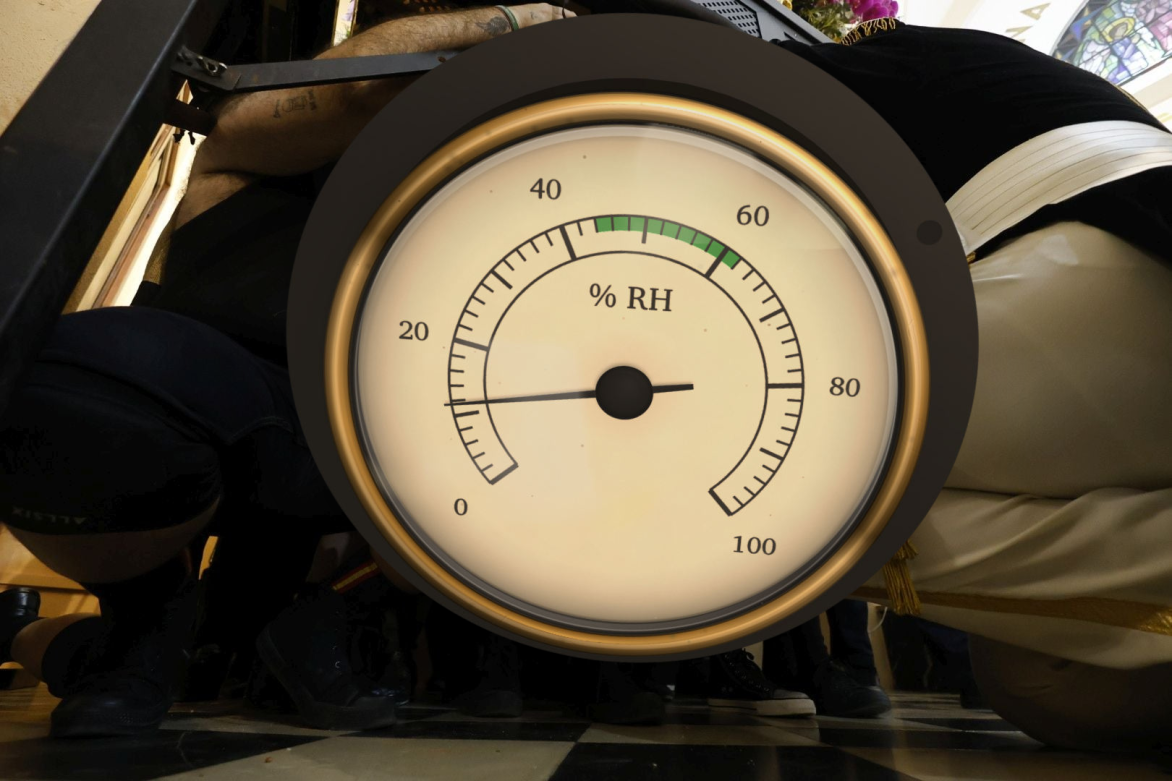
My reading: 12 %
